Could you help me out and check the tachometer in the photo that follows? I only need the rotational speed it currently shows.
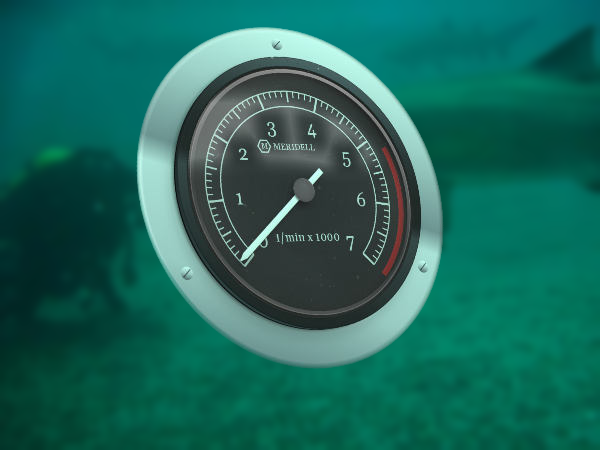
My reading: 100 rpm
